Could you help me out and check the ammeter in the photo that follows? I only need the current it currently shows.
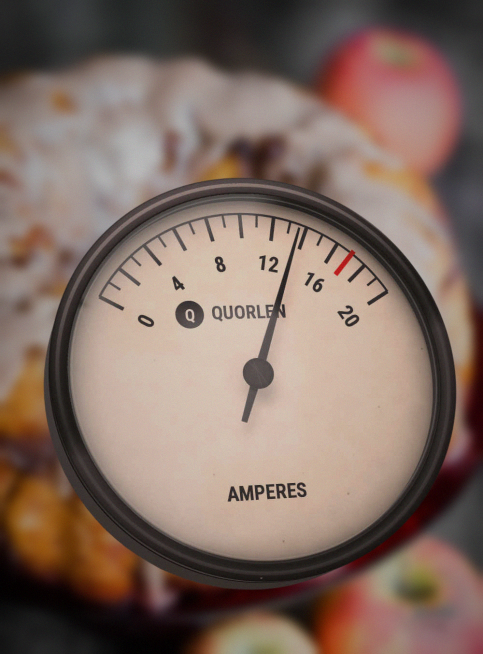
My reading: 13.5 A
